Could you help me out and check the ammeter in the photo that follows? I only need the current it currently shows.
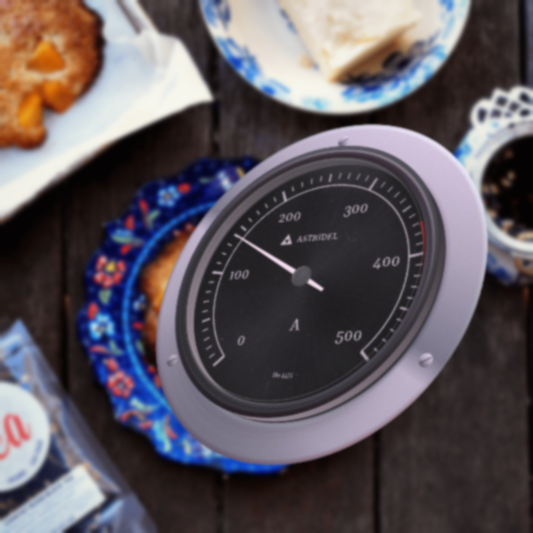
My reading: 140 A
